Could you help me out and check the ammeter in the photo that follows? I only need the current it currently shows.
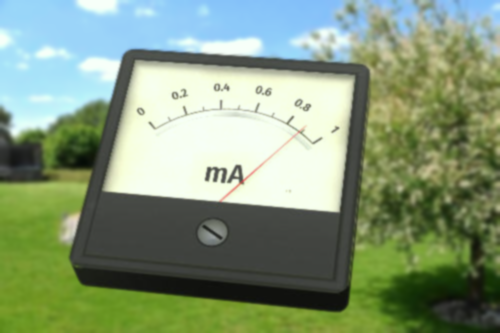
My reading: 0.9 mA
